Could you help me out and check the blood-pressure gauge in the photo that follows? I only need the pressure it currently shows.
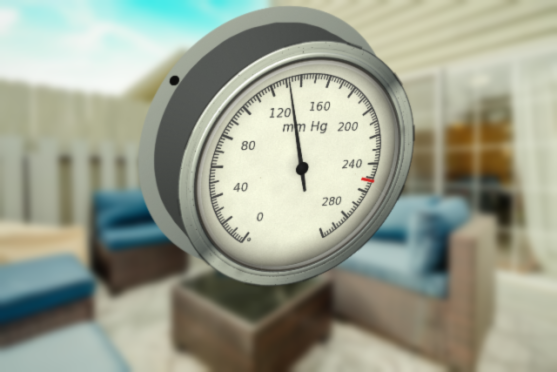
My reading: 130 mmHg
